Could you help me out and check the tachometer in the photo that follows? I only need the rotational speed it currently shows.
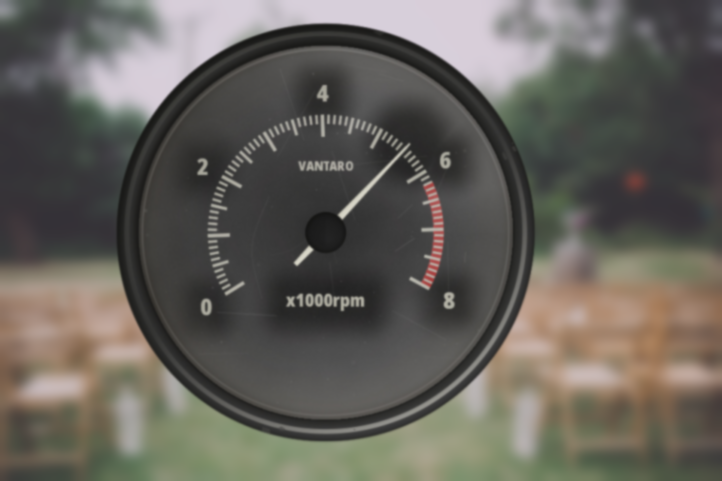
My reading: 5500 rpm
